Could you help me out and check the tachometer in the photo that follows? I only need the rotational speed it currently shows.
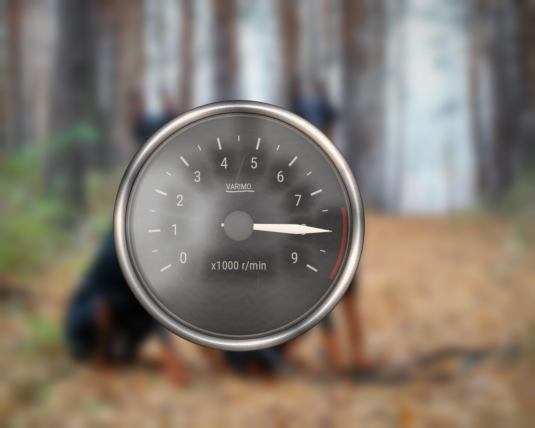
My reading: 8000 rpm
